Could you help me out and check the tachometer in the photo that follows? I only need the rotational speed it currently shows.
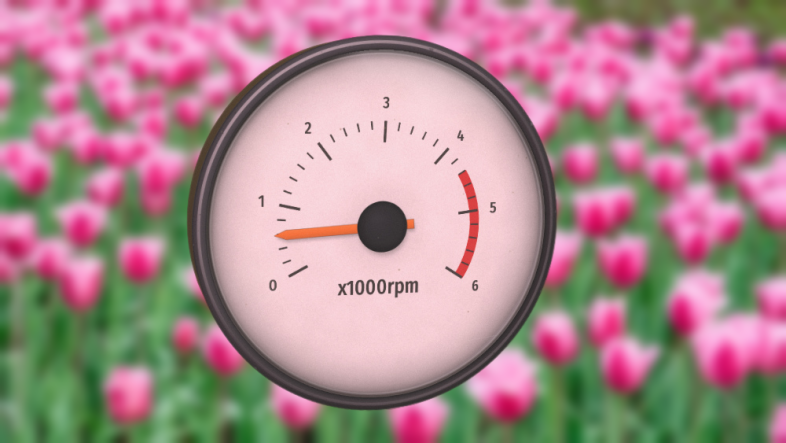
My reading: 600 rpm
